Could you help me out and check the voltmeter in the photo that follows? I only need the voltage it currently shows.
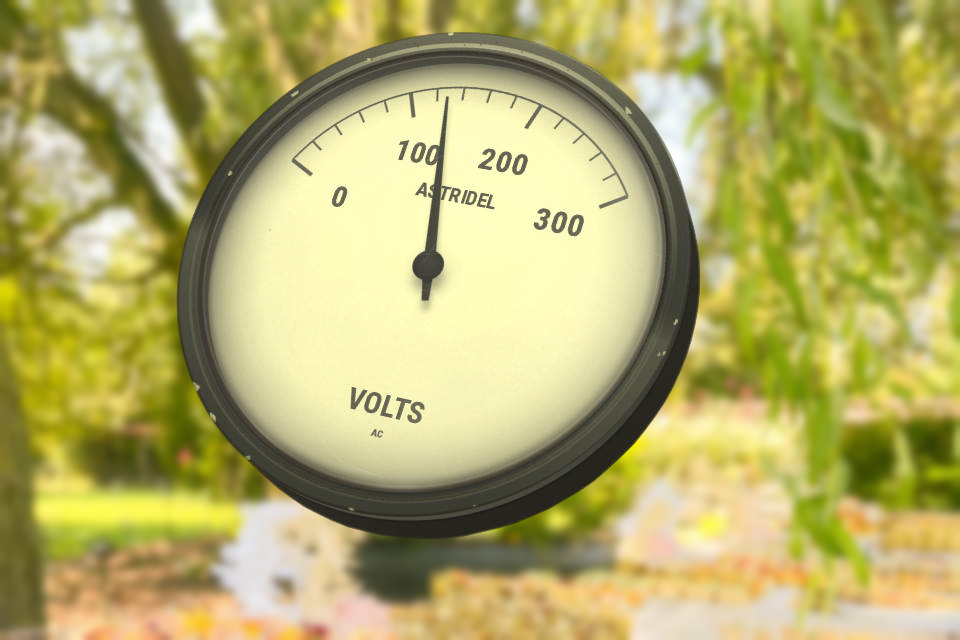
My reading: 130 V
